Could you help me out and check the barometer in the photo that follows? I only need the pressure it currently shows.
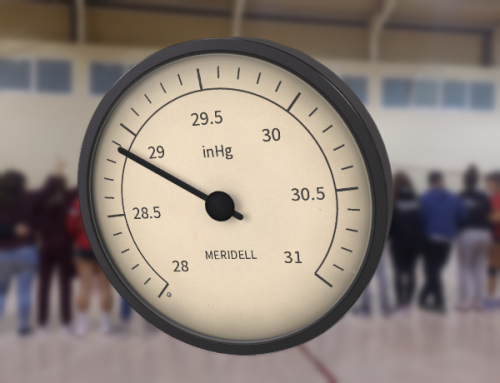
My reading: 28.9 inHg
